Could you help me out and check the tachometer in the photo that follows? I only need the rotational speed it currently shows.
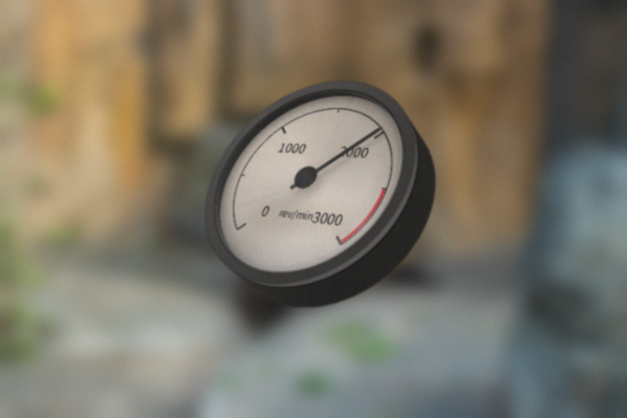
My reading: 2000 rpm
